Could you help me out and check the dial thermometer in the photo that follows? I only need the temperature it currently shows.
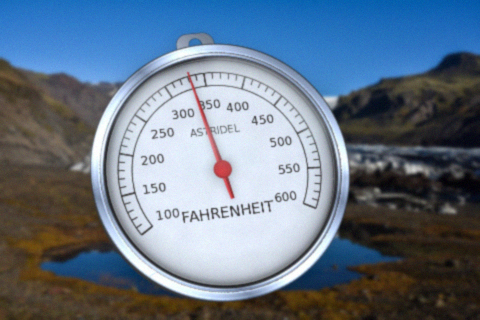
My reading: 330 °F
